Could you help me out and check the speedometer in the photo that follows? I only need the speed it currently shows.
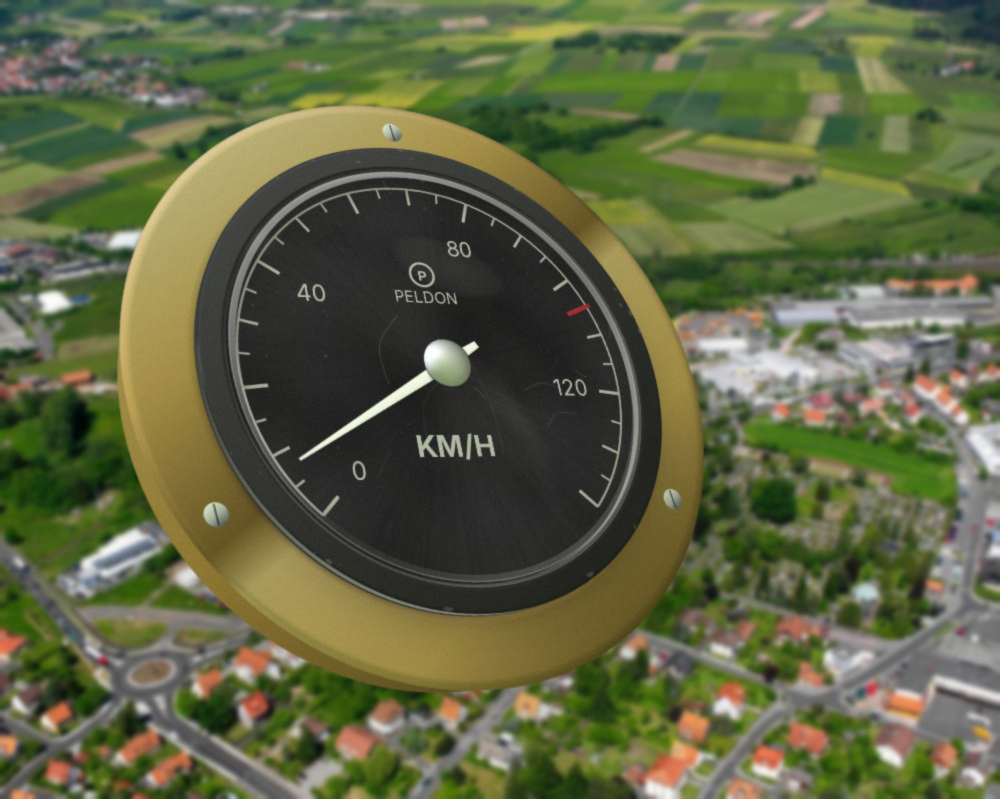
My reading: 7.5 km/h
